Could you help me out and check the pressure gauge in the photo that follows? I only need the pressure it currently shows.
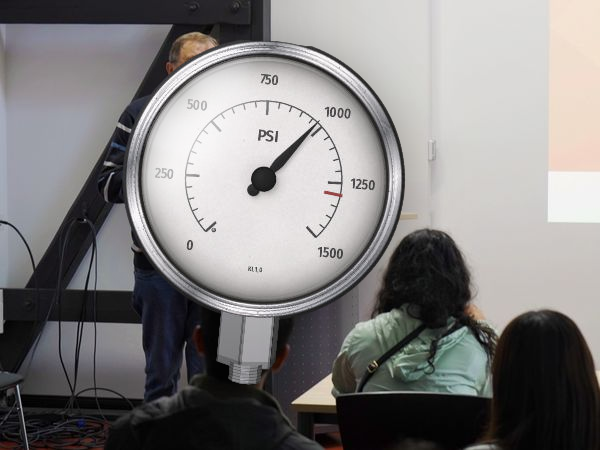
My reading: 975 psi
